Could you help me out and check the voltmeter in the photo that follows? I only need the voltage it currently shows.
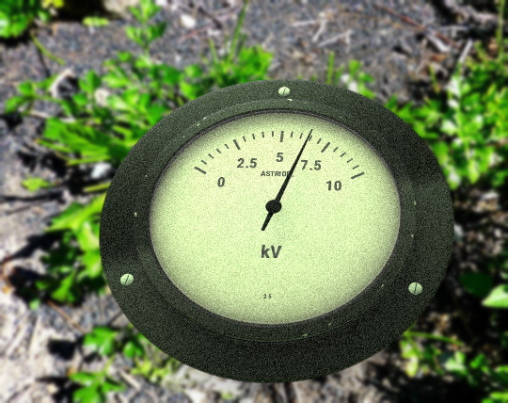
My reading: 6.5 kV
